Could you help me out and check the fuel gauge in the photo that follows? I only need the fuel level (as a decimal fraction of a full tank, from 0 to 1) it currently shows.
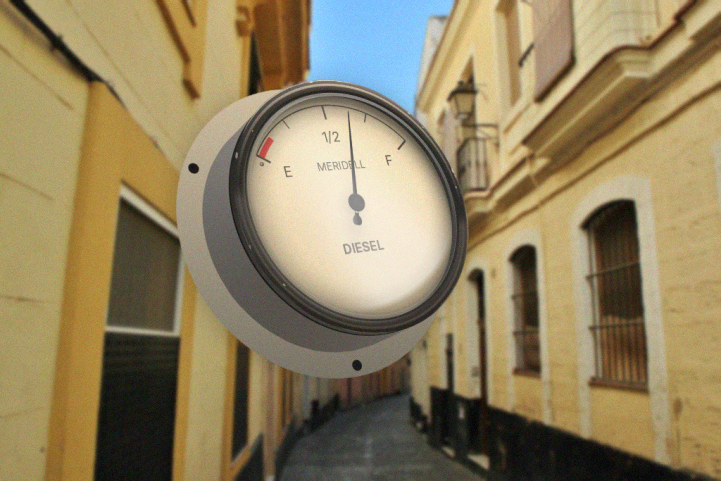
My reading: 0.625
